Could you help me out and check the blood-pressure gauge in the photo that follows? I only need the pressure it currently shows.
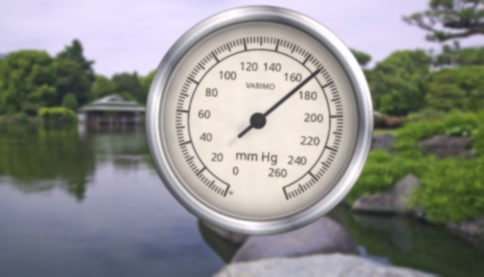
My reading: 170 mmHg
